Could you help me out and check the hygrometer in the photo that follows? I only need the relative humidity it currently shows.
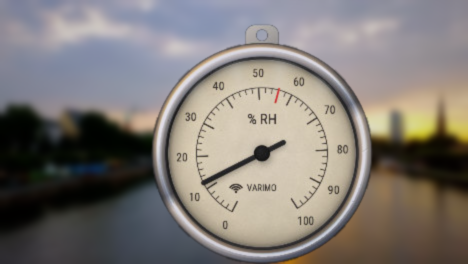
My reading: 12 %
